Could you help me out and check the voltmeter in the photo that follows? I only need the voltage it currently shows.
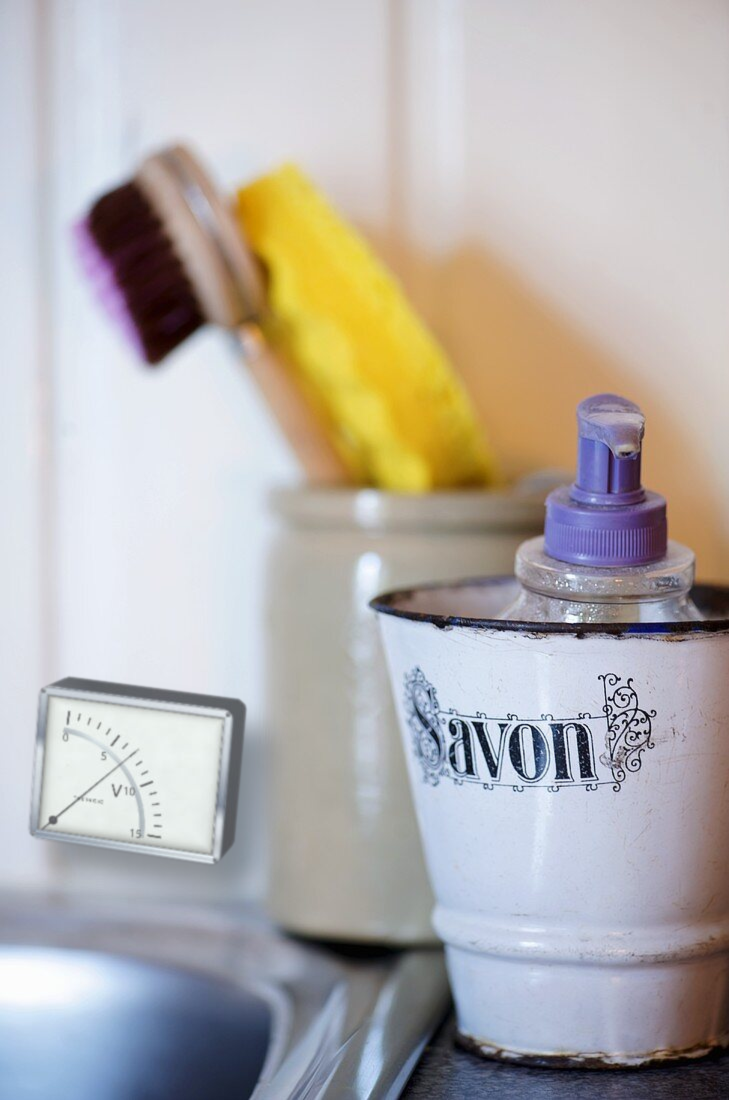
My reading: 7 V
